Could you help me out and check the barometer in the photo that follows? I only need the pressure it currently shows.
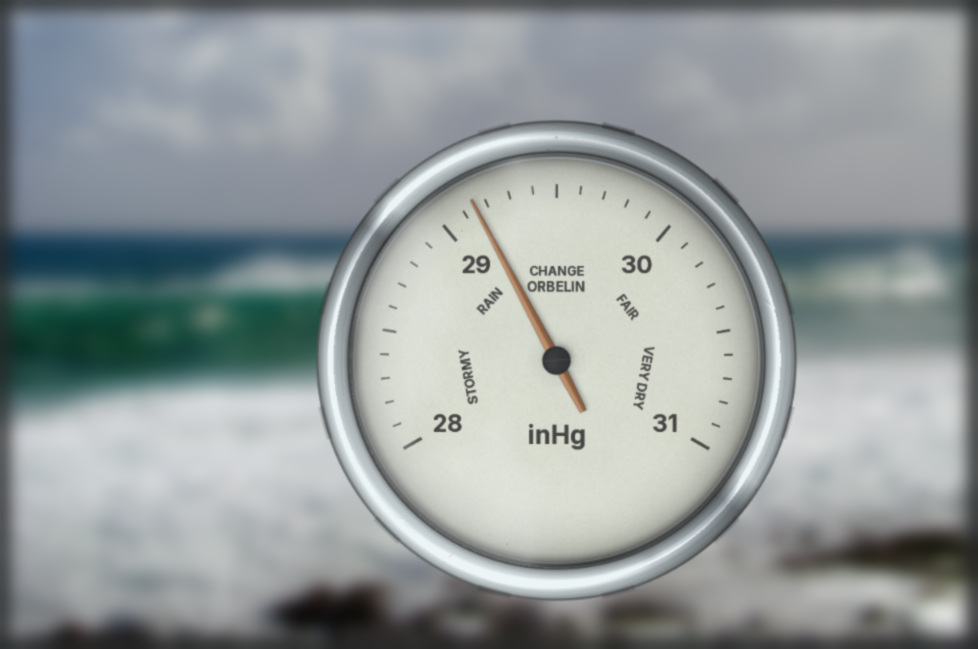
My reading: 29.15 inHg
